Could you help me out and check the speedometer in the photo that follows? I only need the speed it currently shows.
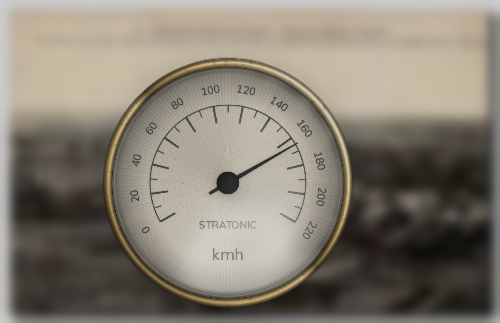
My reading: 165 km/h
